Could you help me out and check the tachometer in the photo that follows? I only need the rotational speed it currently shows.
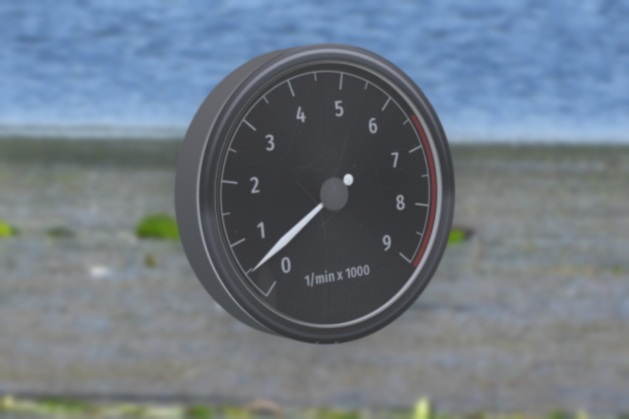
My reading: 500 rpm
